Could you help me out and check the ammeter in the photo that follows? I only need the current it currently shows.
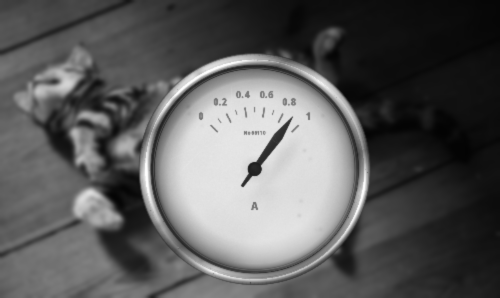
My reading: 0.9 A
